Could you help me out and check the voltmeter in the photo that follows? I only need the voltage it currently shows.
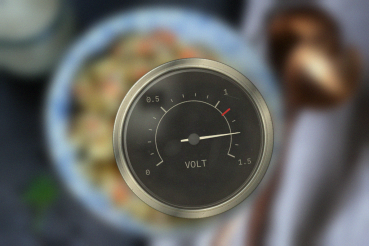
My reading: 1.3 V
